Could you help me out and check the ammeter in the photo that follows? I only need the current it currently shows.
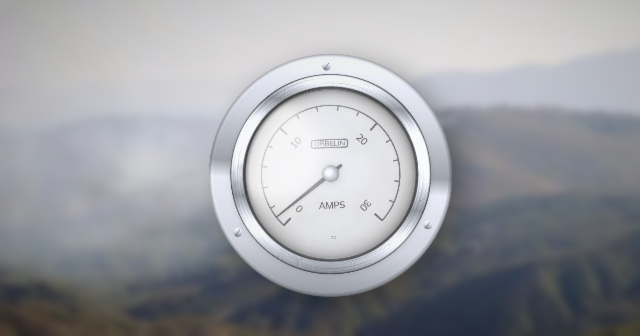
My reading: 1 A
